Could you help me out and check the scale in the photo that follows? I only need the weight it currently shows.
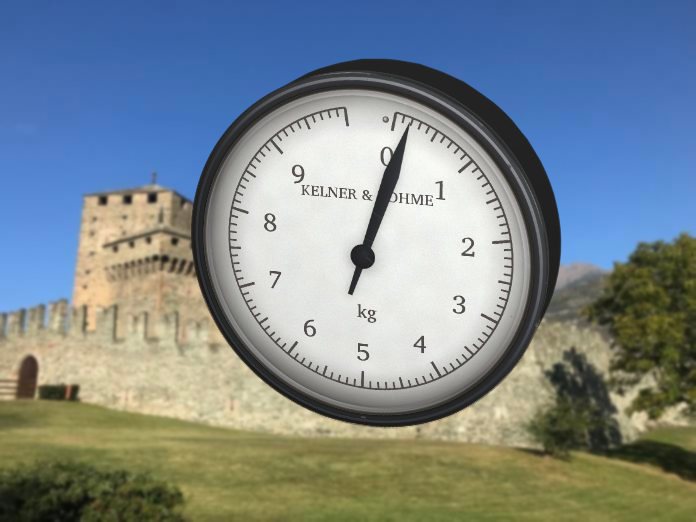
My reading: 0.2 kg
